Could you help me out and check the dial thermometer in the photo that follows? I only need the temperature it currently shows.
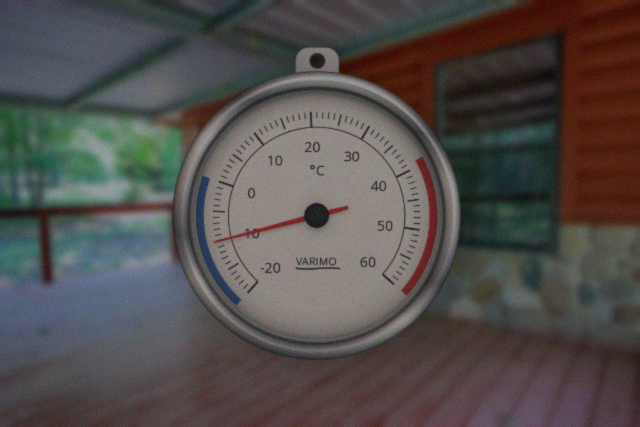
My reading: -10 °C
